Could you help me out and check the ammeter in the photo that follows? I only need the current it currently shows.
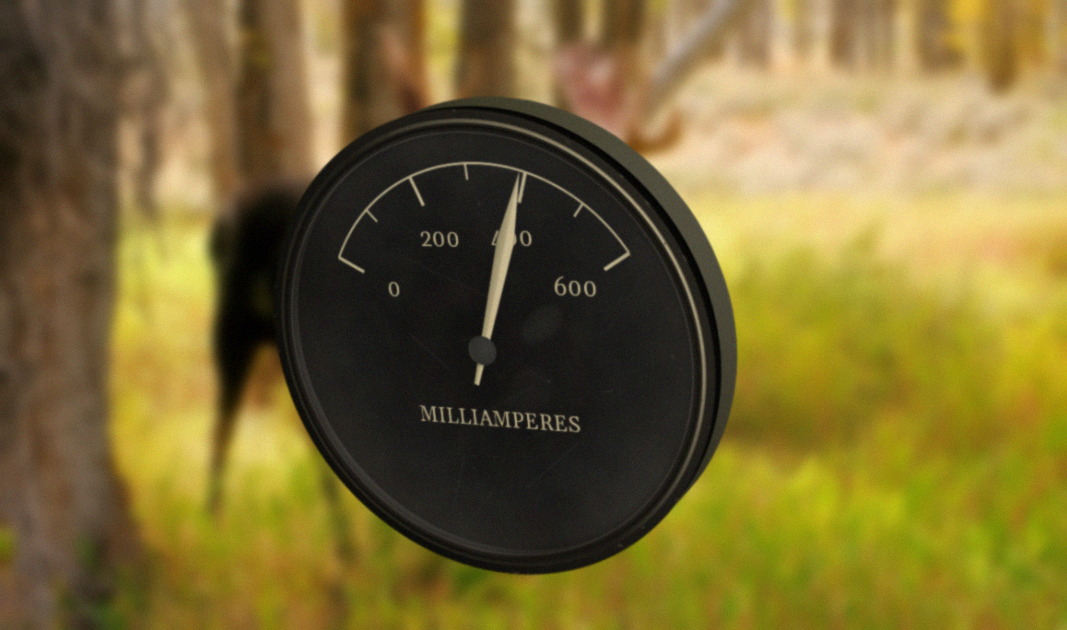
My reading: 400 mA
